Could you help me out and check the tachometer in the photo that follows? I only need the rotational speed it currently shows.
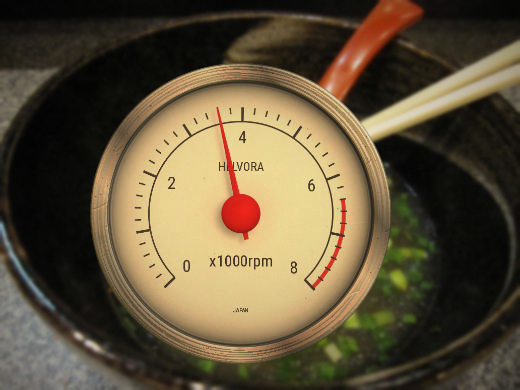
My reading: 3600 rpm
